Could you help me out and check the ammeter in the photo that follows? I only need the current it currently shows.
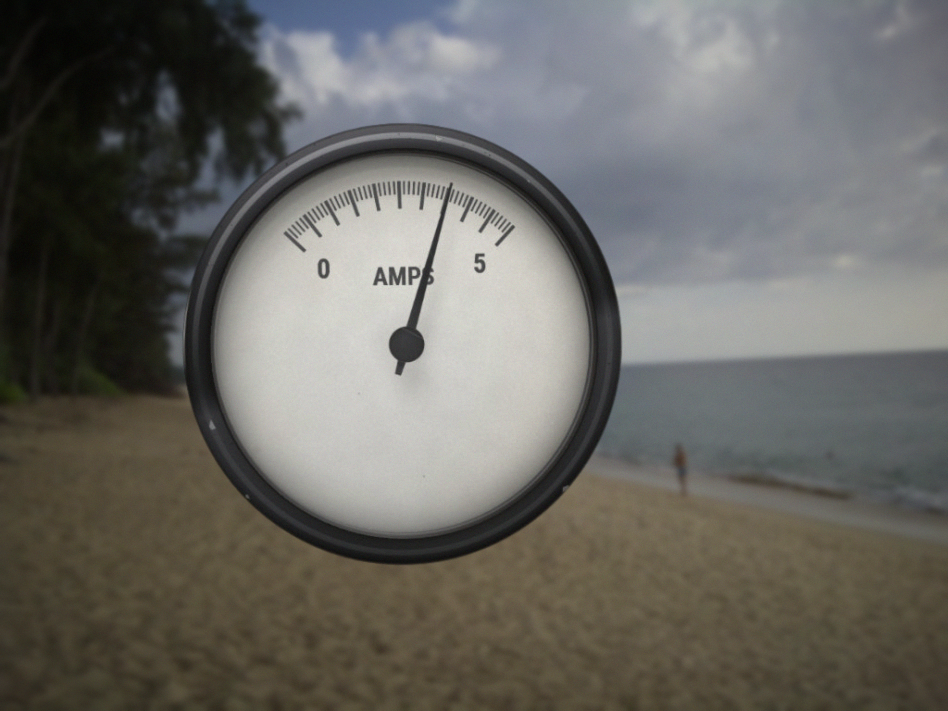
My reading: 3.5 A
